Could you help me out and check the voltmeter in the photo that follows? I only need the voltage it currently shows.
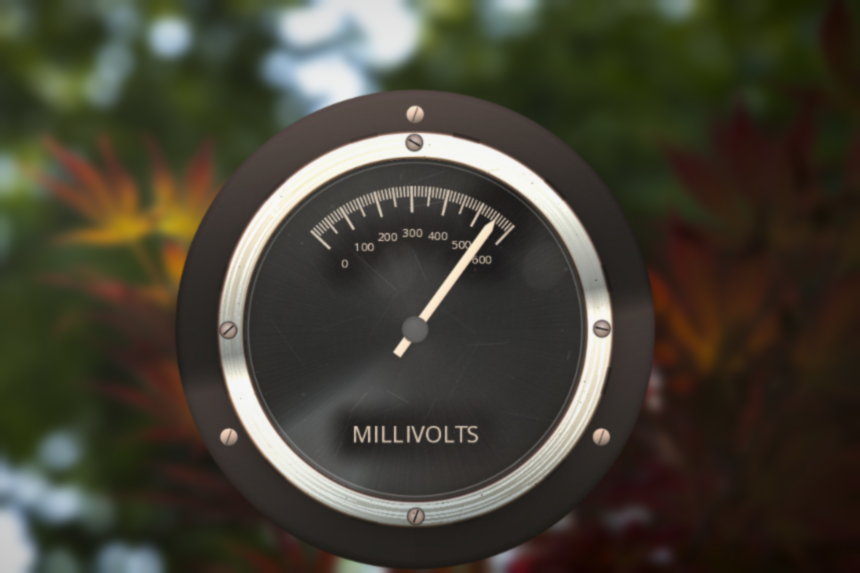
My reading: 550 mV
